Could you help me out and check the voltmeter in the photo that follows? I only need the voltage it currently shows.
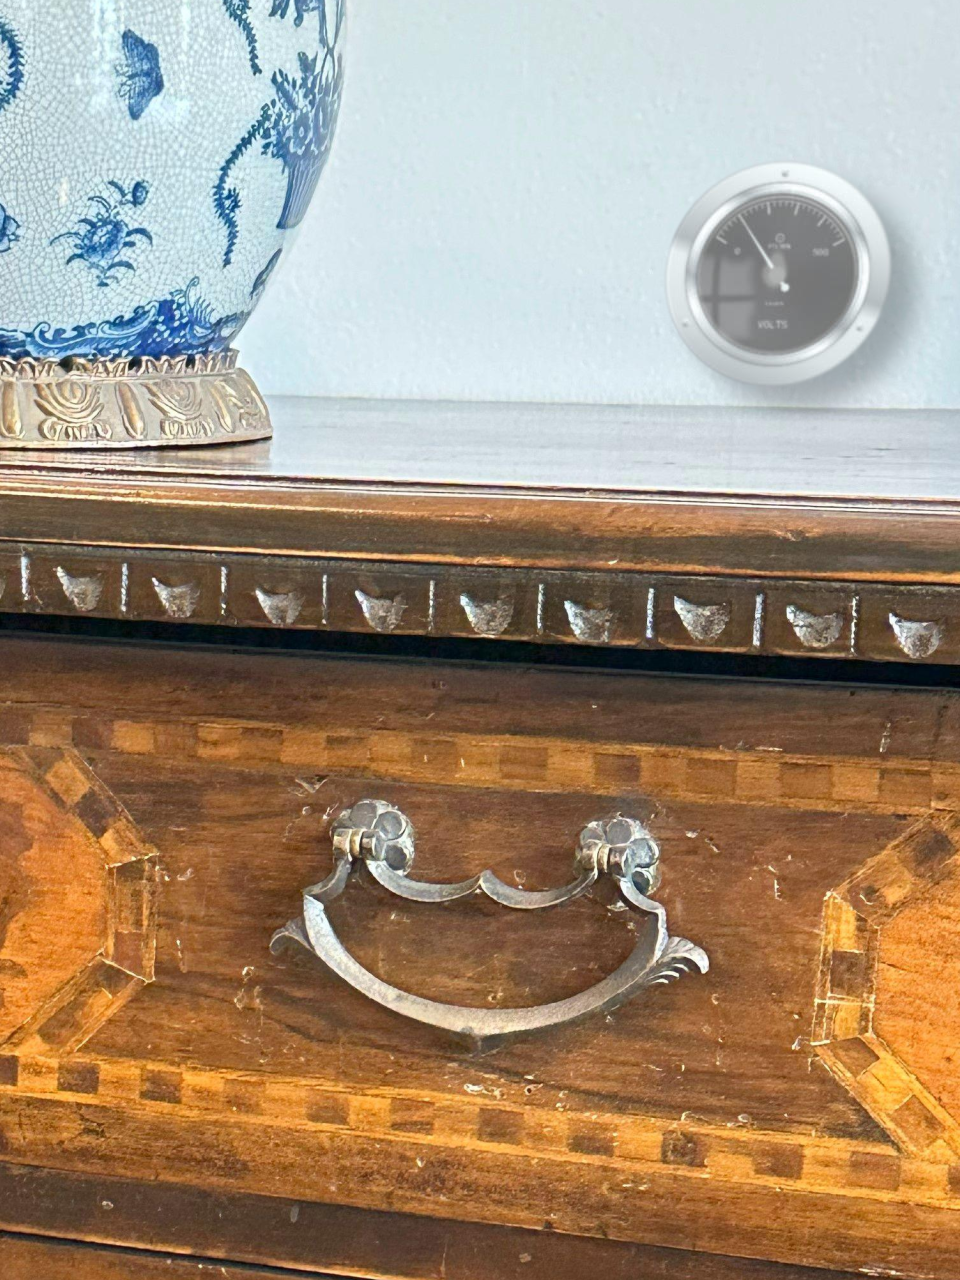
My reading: 100 V
